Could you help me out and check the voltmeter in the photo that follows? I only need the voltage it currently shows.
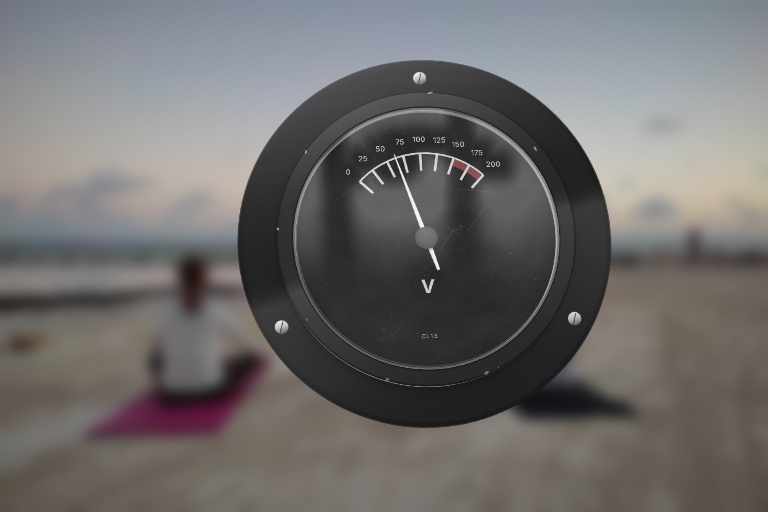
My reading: 62.5 V
